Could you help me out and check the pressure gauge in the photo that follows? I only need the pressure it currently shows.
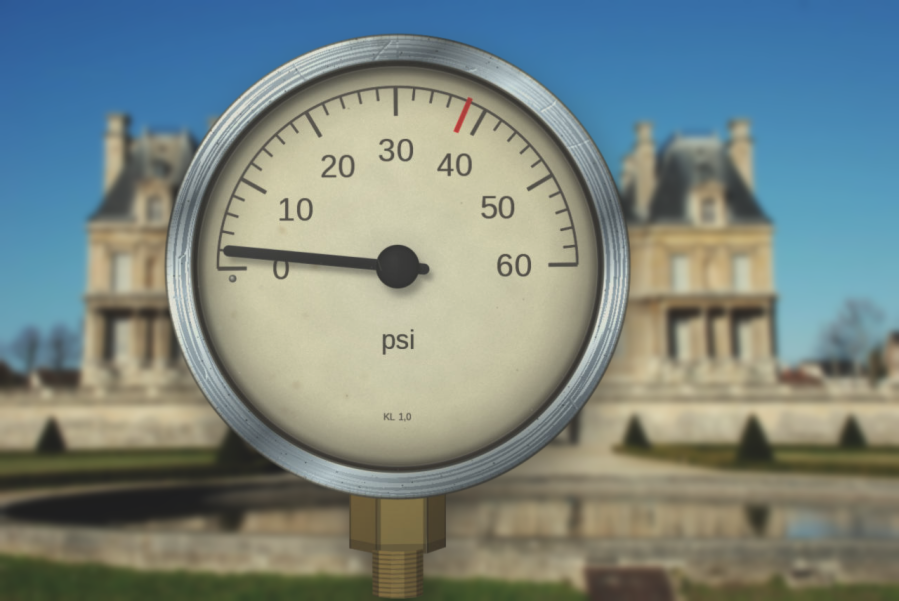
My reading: 2 psi
